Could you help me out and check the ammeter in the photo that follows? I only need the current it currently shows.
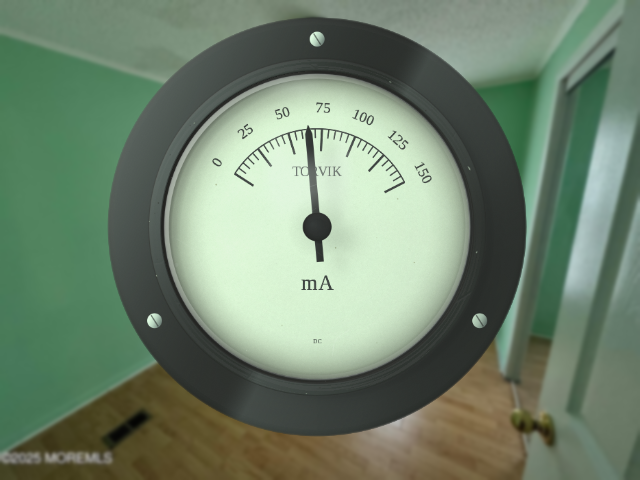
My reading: 65 mA
